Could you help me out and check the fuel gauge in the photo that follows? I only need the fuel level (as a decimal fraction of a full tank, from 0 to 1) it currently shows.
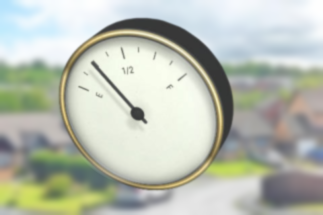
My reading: 0.25
